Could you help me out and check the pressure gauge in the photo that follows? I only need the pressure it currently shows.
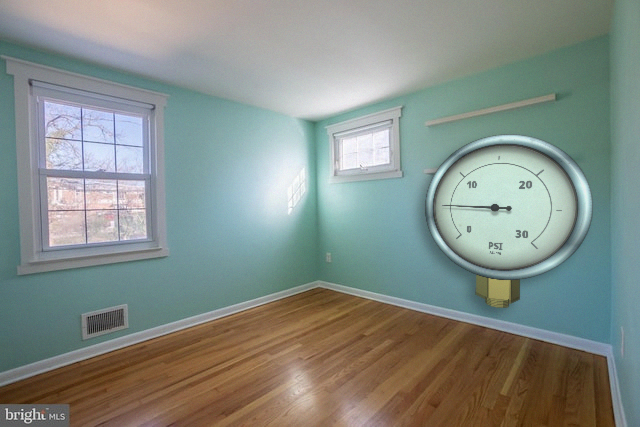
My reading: 5 psi
